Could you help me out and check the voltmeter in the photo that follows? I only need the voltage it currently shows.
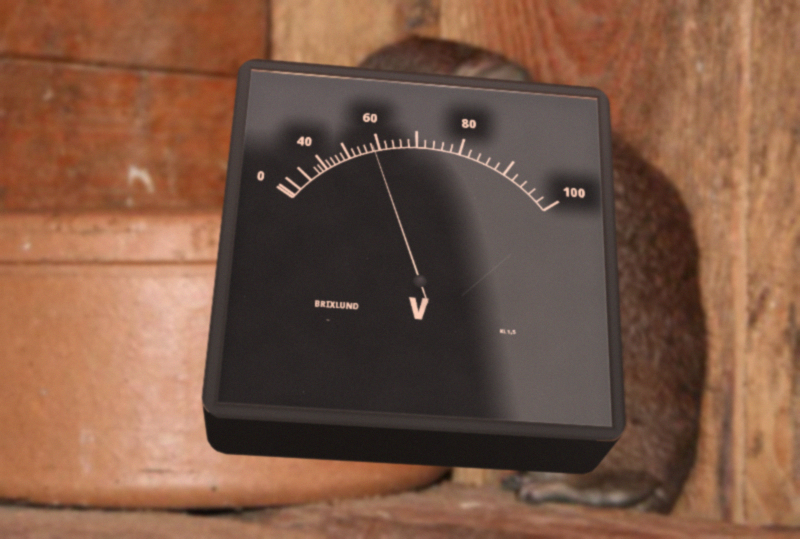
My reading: 58 V
